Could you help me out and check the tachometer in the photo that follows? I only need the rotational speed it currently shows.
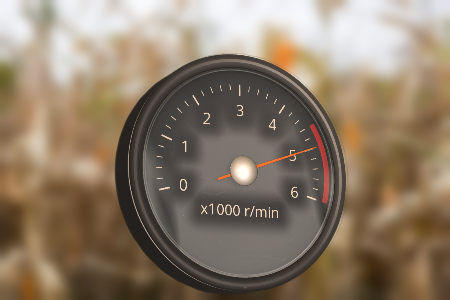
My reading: 5000 rpm
